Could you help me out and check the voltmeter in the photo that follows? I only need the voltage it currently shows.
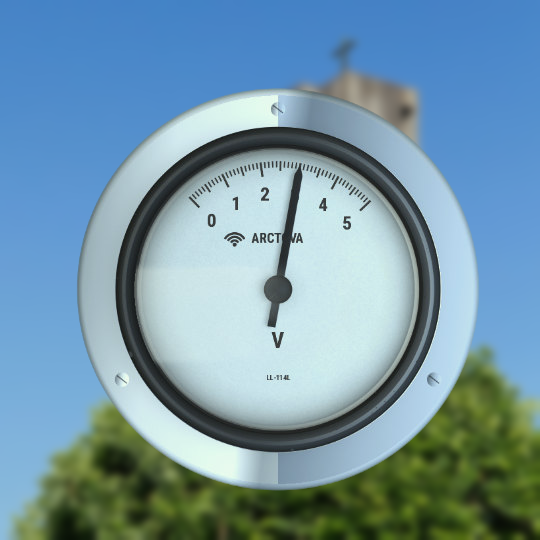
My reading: 3 V
